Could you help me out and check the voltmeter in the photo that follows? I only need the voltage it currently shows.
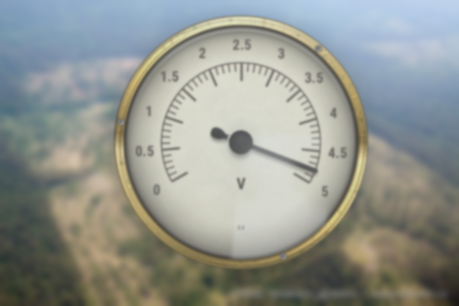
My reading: 4.8 V
